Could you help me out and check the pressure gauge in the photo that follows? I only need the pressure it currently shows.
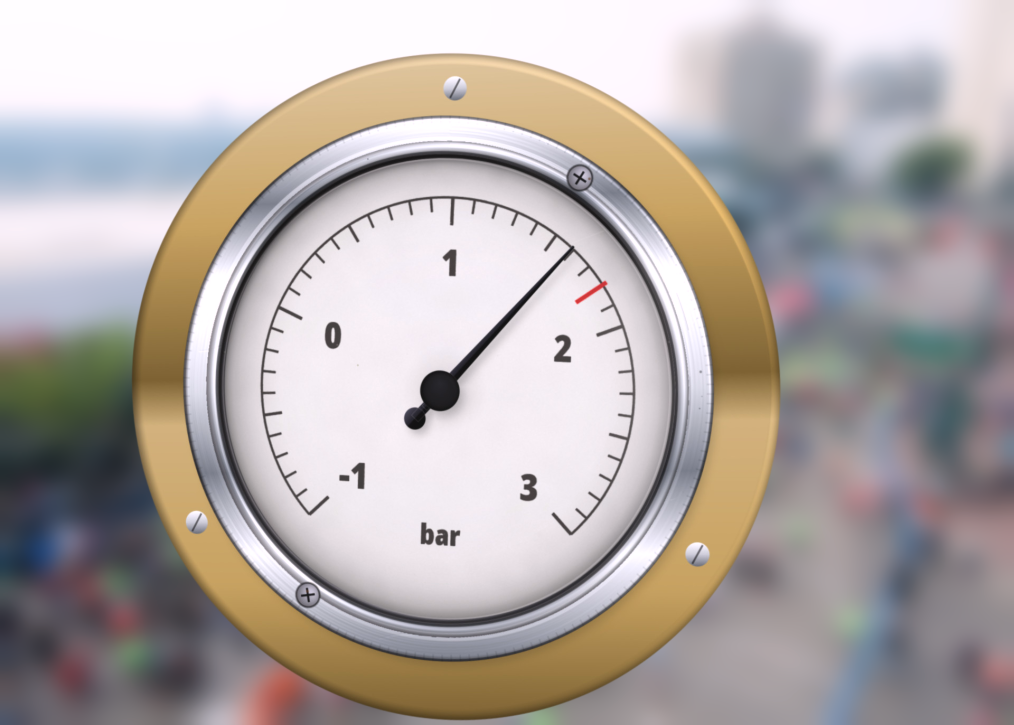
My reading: 1.6 bar
